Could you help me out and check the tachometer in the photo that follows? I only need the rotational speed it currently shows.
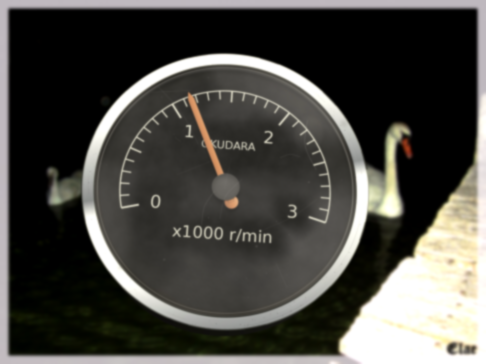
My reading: 1150 rpm
